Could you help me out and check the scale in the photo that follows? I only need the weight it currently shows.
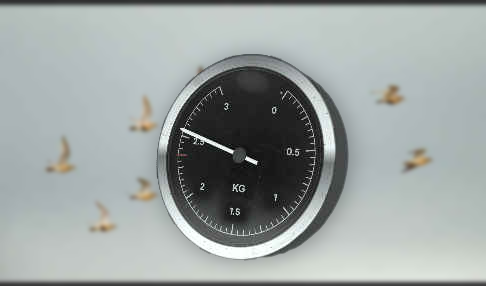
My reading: 2.55 kg
